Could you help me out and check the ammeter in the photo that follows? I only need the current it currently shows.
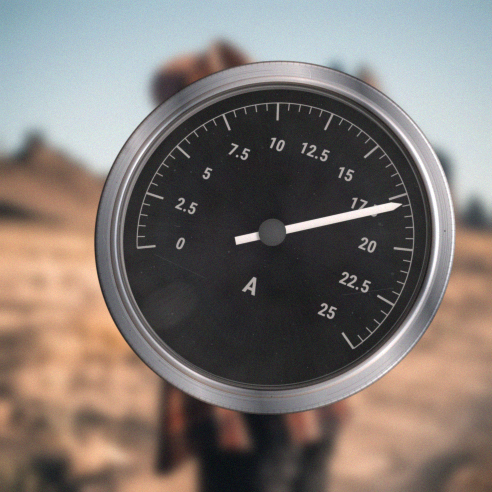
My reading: 18 A
